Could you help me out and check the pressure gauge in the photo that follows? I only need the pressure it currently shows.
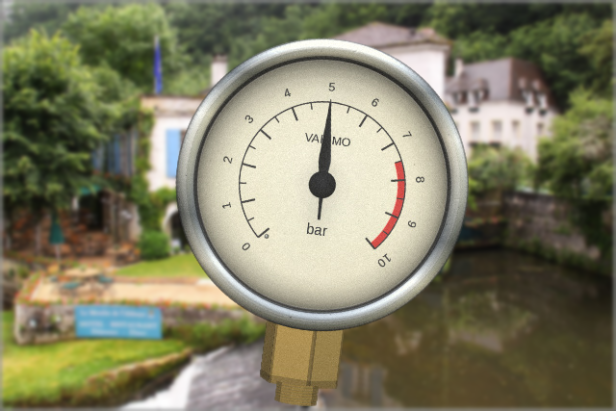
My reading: 5 bar
